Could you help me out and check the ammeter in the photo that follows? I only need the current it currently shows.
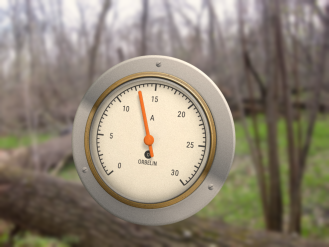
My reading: 13 A
